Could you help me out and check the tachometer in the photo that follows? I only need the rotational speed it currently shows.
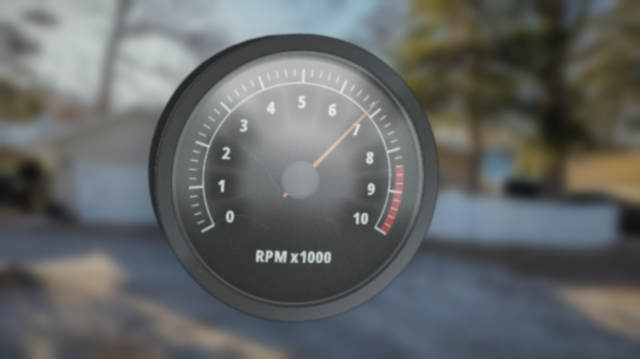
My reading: 6800 rpm
